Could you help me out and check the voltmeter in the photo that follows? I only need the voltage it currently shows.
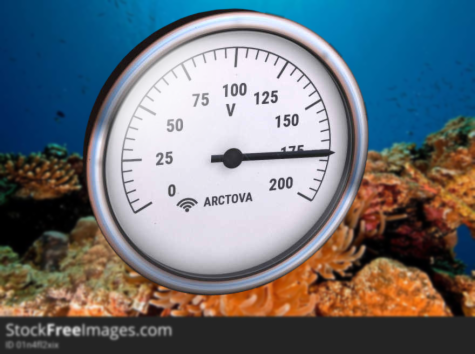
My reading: 175 V
